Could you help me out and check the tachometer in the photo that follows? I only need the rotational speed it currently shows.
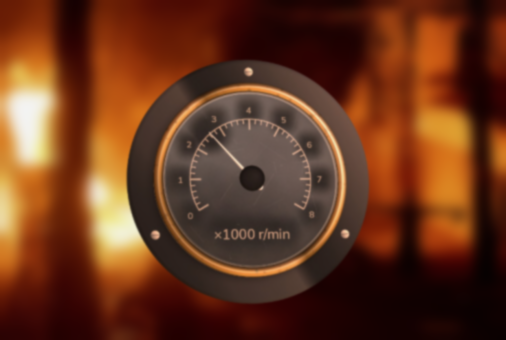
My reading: 2600 rpm
